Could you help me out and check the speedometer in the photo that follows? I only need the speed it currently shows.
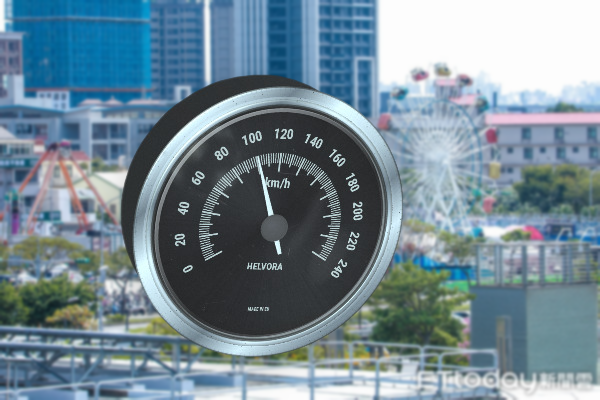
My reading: 100 km/h
